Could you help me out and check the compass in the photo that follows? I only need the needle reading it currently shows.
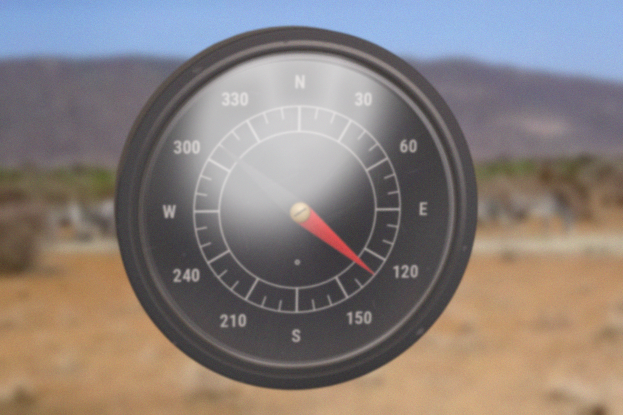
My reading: 130 °
